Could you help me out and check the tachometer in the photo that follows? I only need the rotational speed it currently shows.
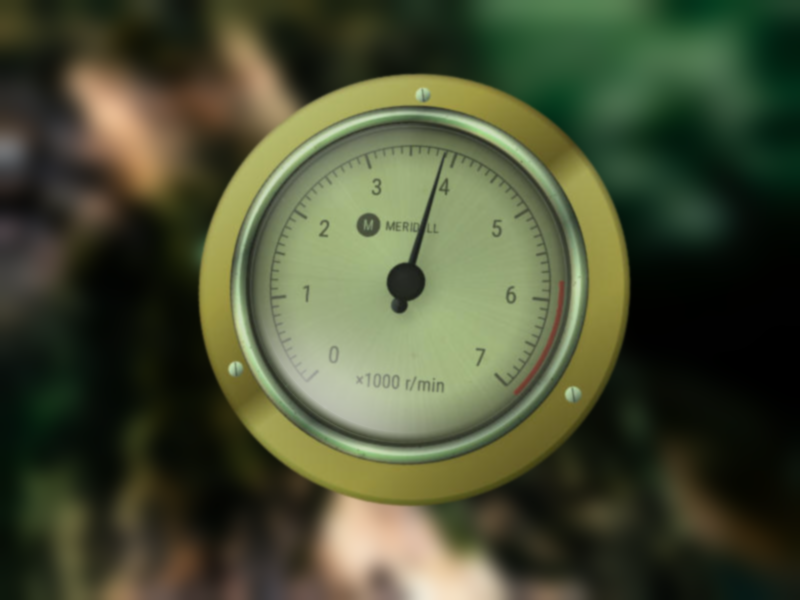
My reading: 3900 rpm
